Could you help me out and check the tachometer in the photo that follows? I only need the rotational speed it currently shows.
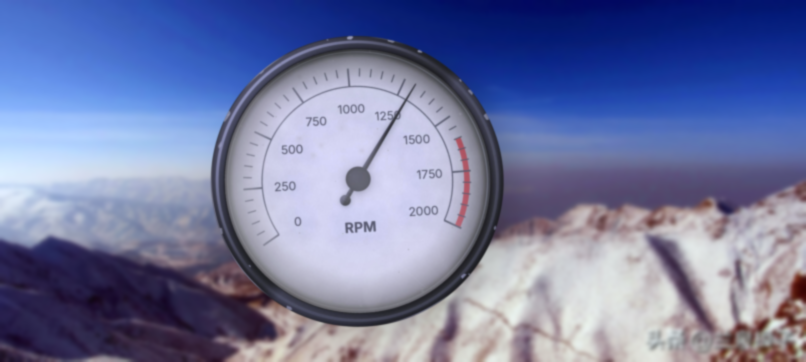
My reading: 1300 rpm
